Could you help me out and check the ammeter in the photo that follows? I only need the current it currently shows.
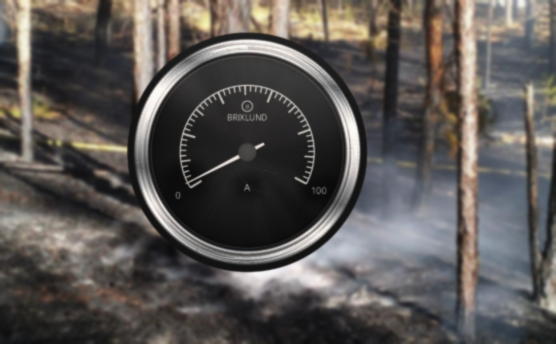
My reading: 2 A
